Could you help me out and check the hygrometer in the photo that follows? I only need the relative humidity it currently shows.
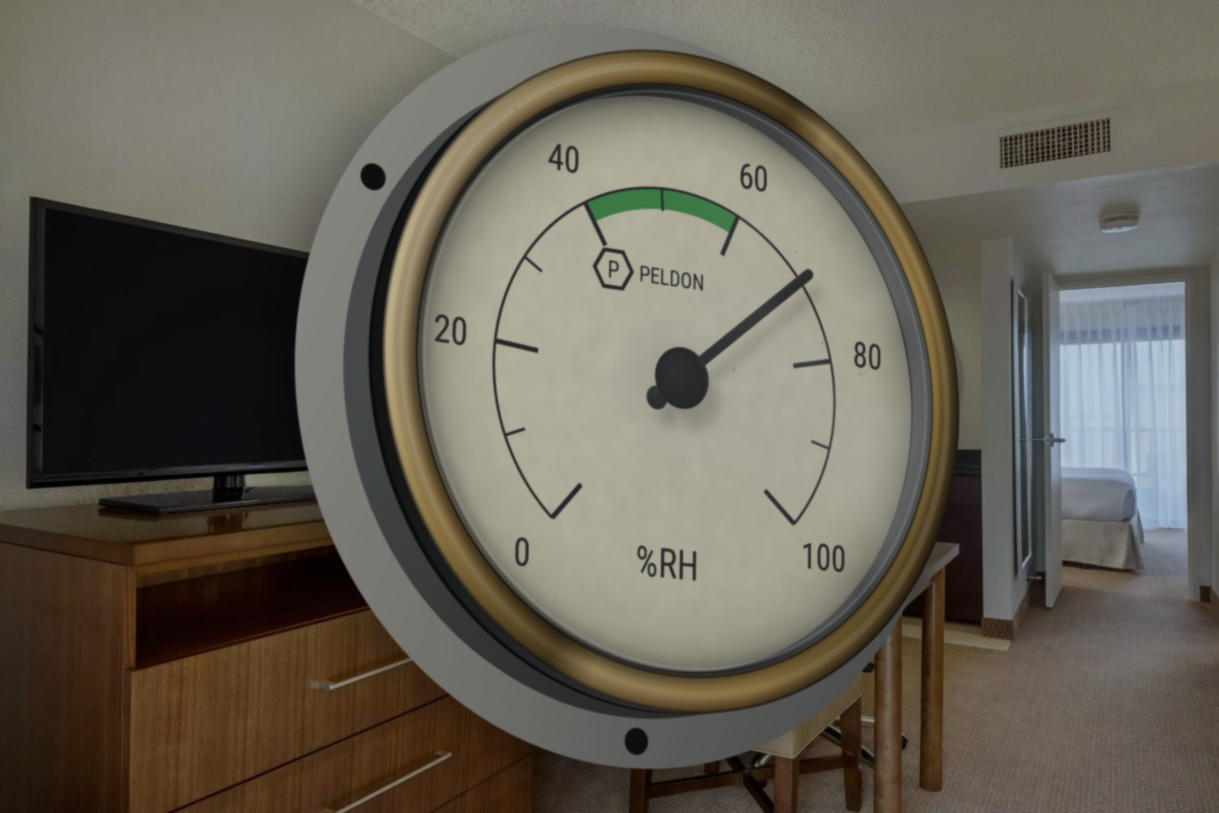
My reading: 70 %
